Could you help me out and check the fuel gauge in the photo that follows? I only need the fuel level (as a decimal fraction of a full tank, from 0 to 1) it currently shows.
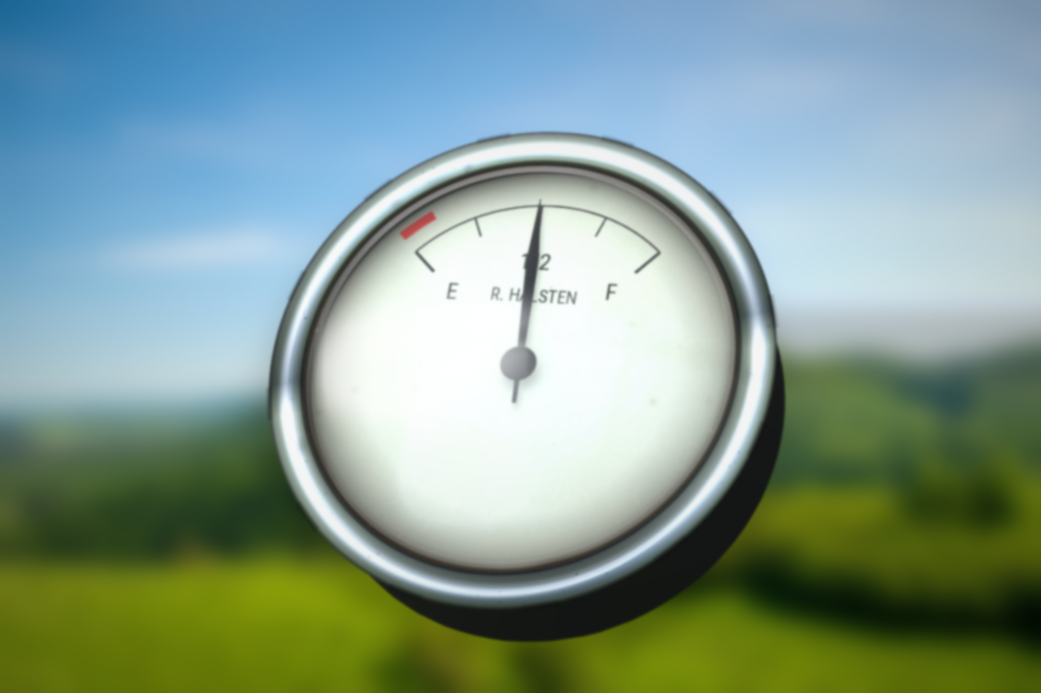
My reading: 0.5
